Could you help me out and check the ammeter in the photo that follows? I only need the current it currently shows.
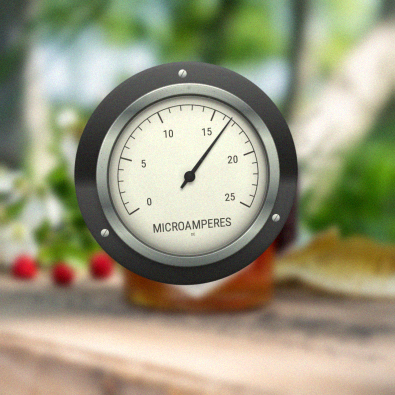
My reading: 16.5 µA
